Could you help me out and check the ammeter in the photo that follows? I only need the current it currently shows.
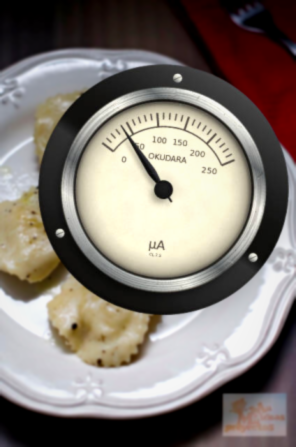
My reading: 40 µA
